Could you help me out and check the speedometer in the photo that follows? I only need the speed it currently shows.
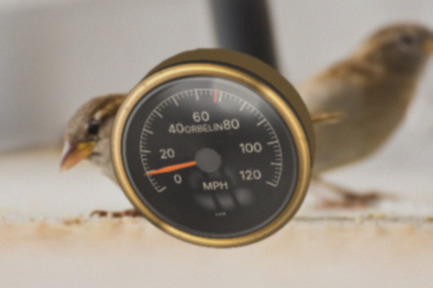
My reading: 10 mph
